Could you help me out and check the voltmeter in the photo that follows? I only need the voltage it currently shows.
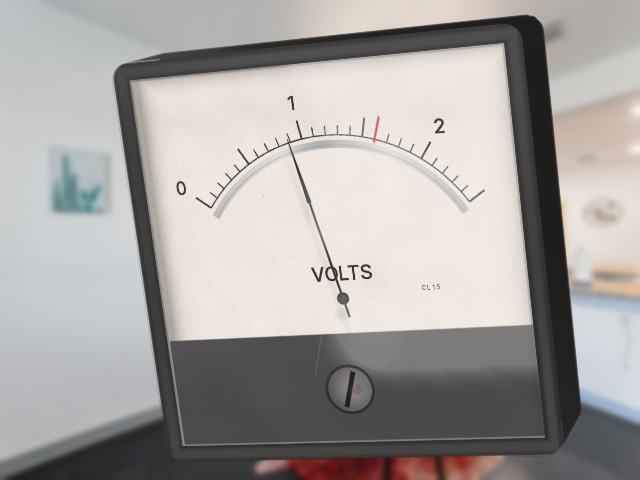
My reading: 0.9 V
